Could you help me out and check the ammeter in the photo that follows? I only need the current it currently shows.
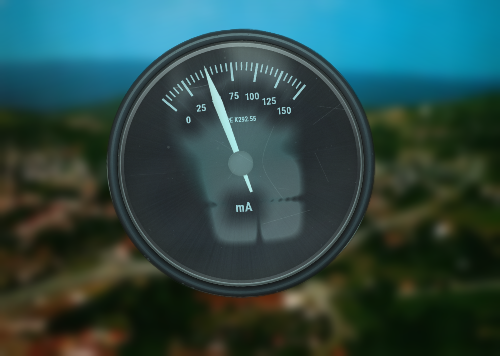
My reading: 50 mA
